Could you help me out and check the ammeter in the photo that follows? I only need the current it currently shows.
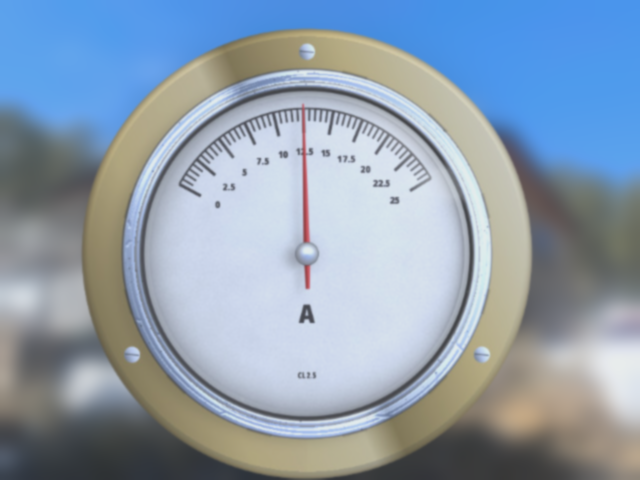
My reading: 12.5 A
